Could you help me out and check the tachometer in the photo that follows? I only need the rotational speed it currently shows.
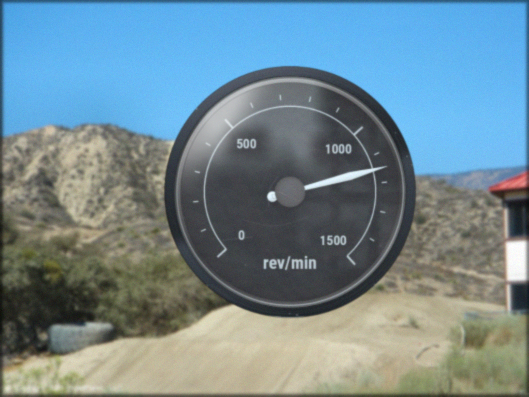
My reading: 1150 rpm
